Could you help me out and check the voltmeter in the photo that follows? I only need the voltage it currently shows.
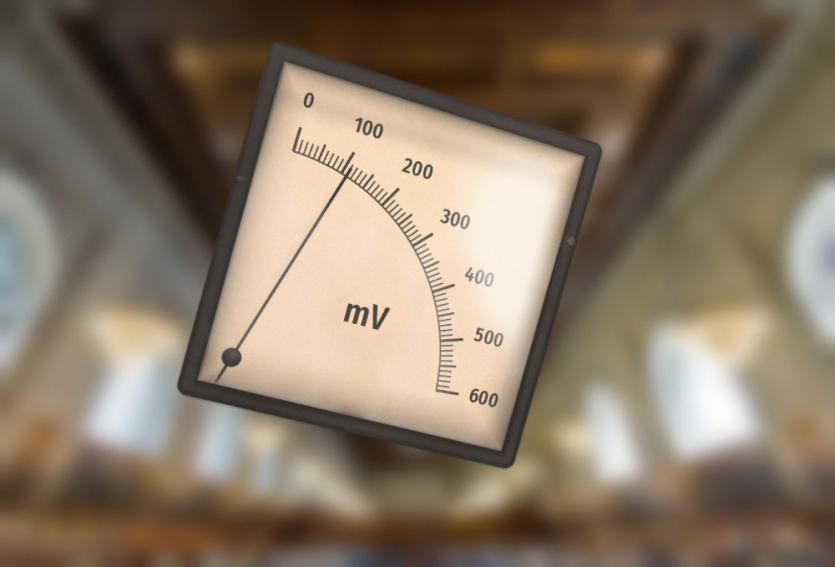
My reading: 110 mV
